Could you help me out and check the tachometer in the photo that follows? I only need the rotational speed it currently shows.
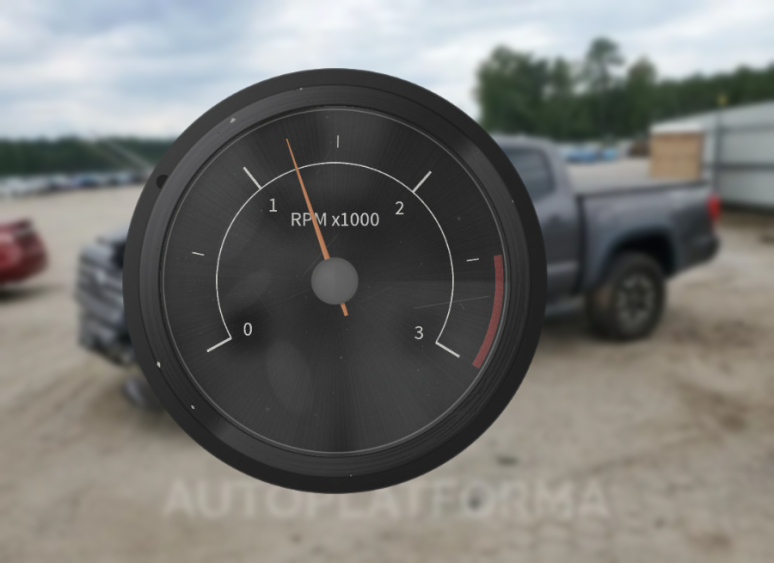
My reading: 1250 rpm
